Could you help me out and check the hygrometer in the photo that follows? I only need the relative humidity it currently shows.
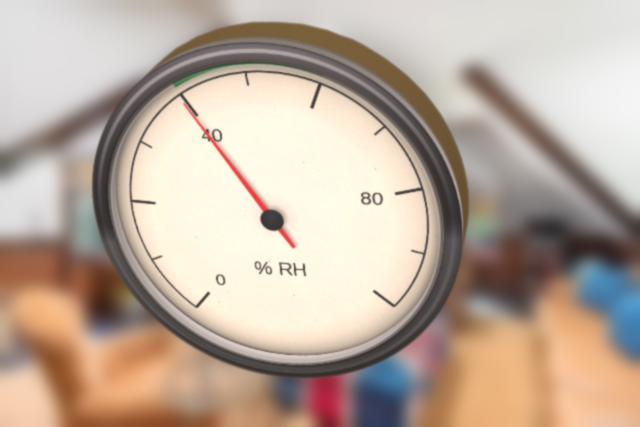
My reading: 40 %
